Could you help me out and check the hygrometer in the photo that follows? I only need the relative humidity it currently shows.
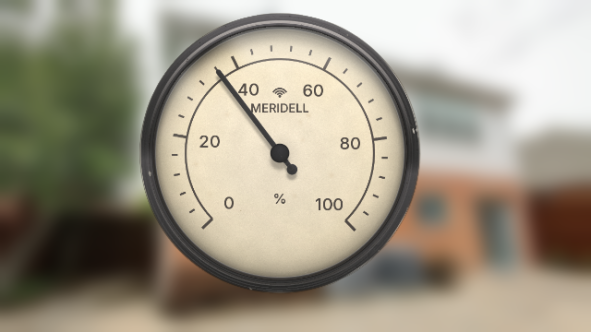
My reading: 36 %
